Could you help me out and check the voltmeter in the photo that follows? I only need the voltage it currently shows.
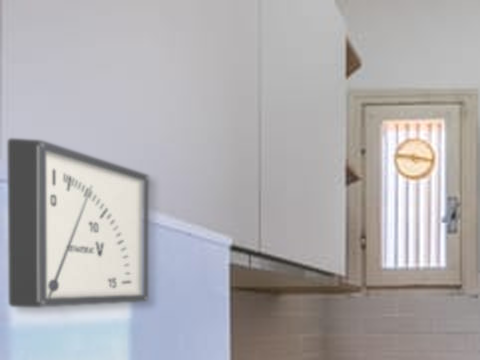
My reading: 7.5 V
